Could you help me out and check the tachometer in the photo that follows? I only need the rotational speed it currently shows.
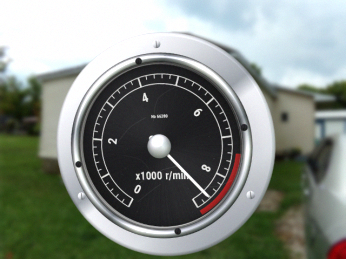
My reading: 8600 rpm
